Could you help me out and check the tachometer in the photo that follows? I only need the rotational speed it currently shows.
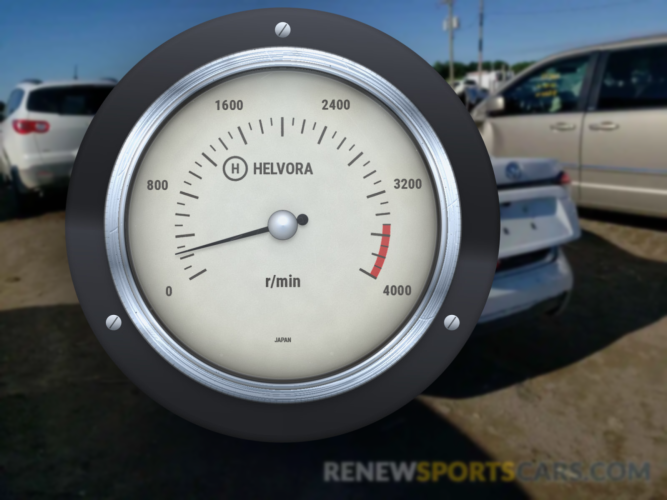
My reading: 250 rpm
